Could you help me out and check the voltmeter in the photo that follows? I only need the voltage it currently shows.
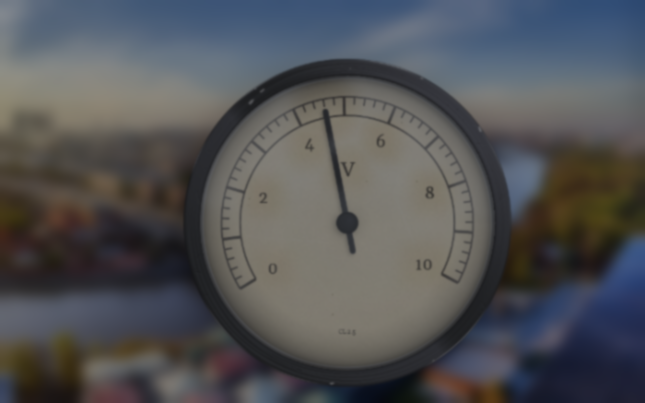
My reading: 4.6 V
